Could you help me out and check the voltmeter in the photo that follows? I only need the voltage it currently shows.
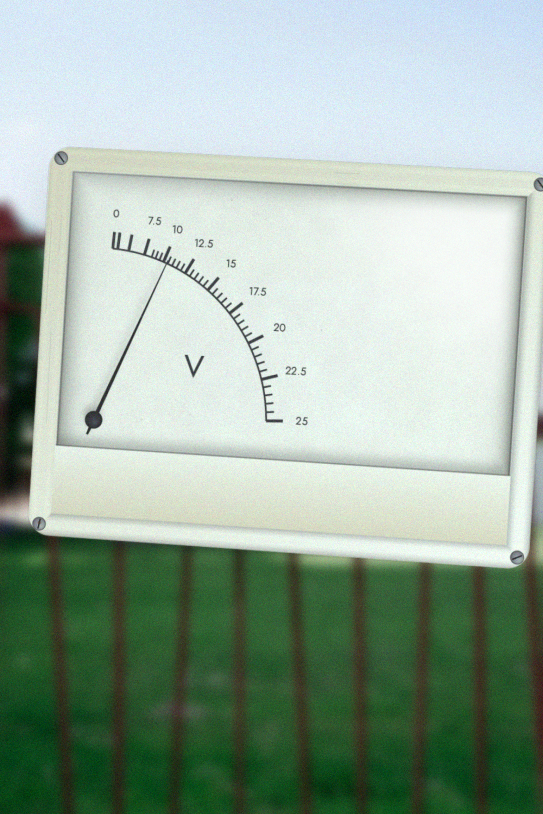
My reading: 10.5 V
